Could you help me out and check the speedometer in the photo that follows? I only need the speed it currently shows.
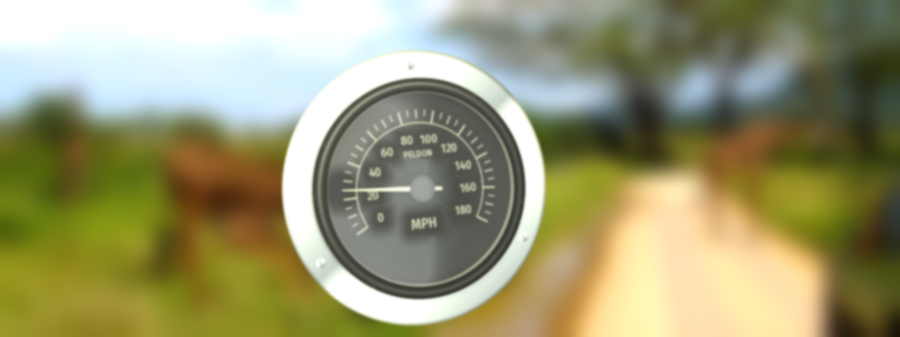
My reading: 25 mph
